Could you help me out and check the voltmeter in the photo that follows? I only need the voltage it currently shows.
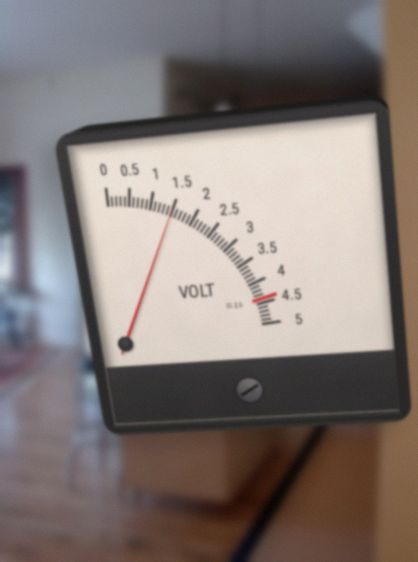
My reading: 1.5 V
